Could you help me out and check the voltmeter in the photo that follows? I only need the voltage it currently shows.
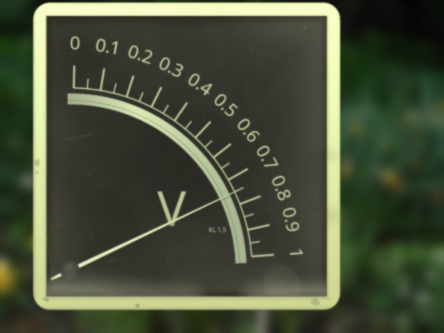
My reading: 0.75 V
